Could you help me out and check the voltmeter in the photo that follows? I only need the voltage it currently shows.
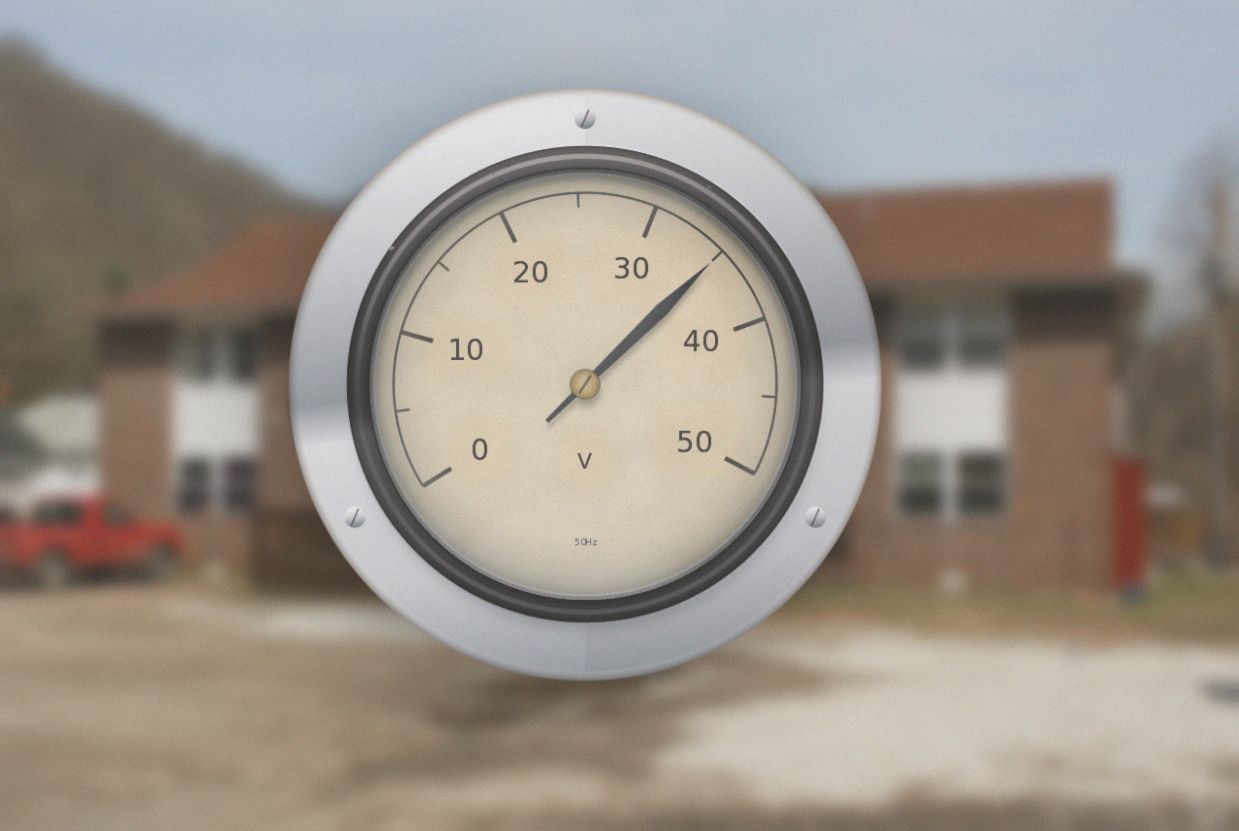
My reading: 35 V
